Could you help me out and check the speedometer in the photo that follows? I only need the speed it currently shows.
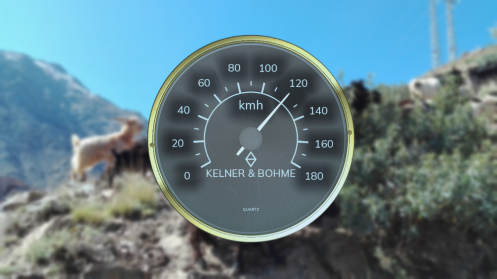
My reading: 120 km/h
